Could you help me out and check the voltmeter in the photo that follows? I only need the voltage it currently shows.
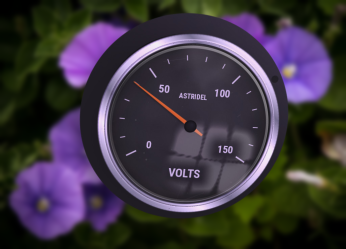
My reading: 40 V
